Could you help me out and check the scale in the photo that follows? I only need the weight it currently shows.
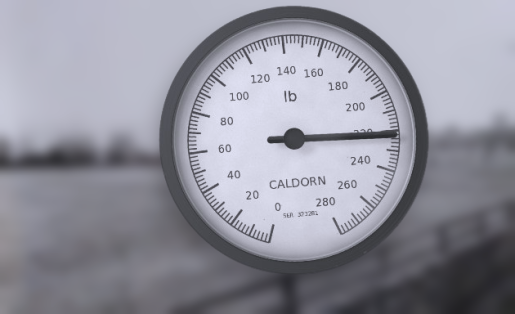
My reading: 222 lb
